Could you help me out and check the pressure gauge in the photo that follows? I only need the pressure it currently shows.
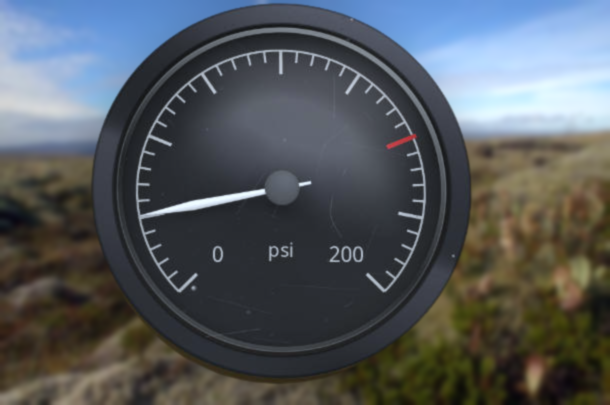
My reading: 25 psi
